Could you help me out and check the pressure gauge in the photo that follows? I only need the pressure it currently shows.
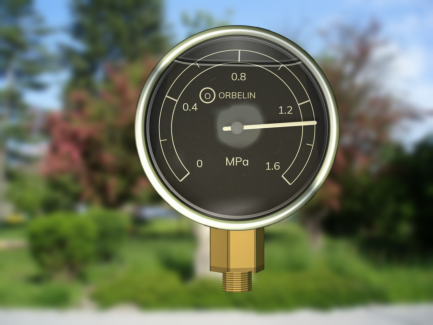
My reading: 1.3 MPa
